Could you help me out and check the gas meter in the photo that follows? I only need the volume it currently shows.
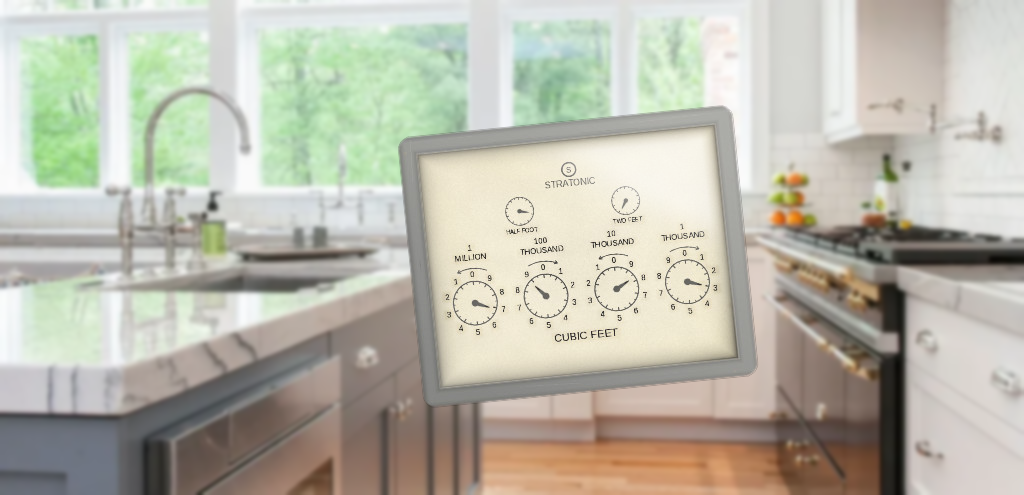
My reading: 688300 ft³
